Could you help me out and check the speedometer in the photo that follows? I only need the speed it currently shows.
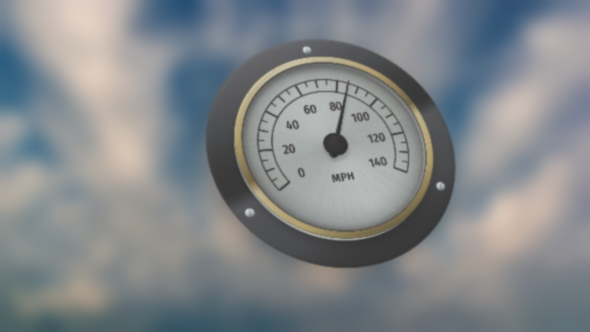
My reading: 85 mph
